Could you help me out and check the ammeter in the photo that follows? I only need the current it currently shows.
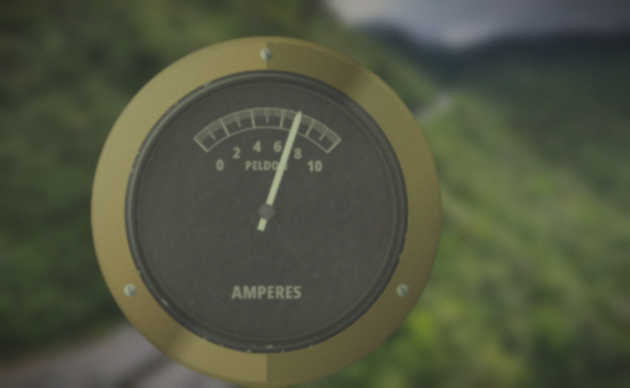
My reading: 7 A
